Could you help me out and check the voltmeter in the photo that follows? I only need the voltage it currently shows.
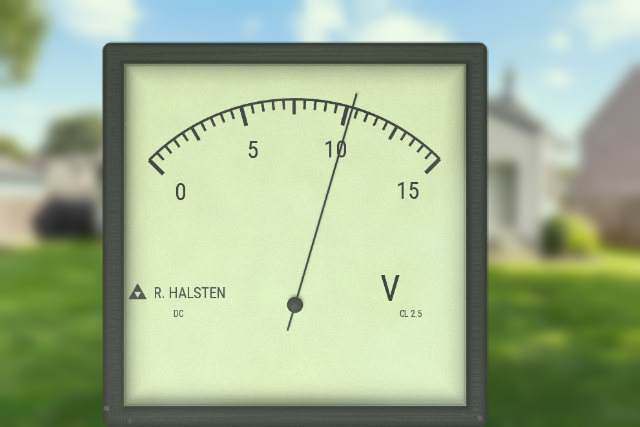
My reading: 10.25 V
